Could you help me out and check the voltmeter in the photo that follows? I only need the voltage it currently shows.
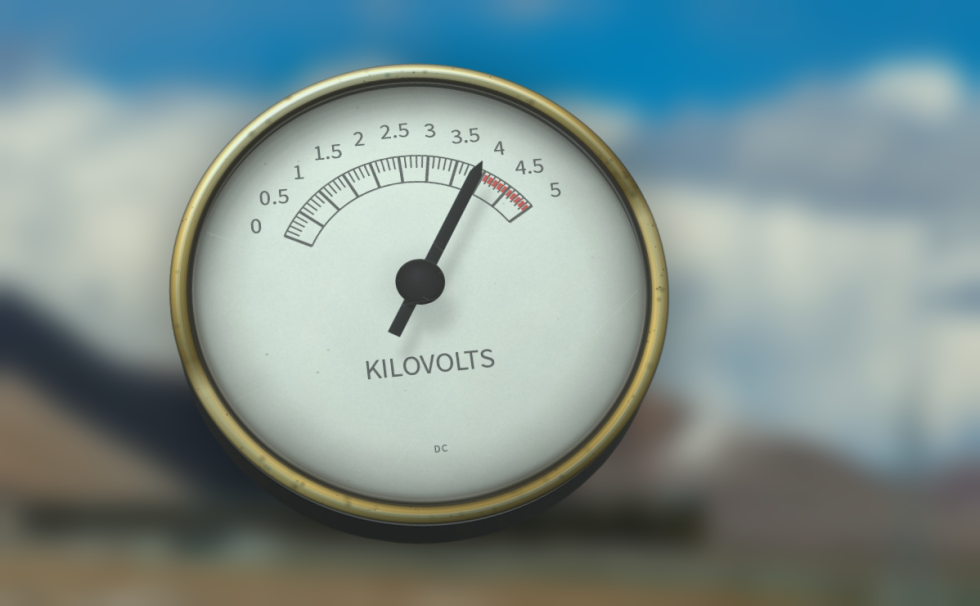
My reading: 3.9 kV
